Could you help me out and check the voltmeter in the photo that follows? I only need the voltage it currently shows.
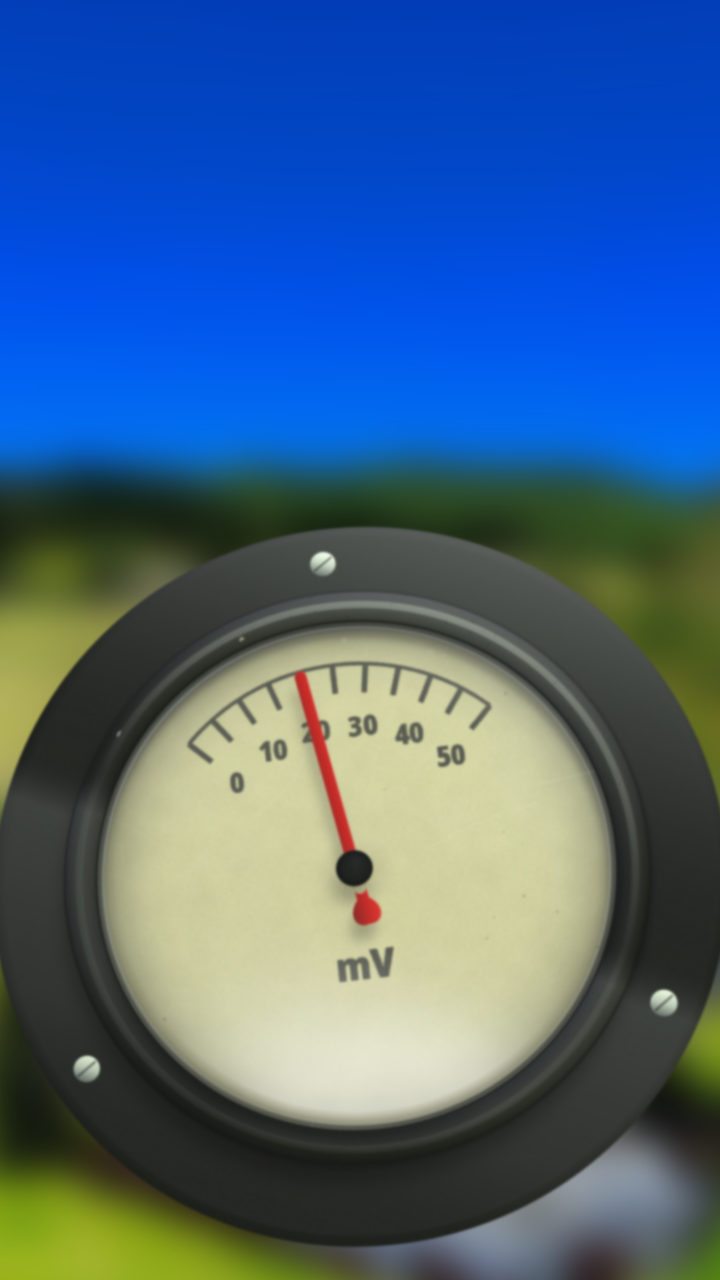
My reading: 20 mV
